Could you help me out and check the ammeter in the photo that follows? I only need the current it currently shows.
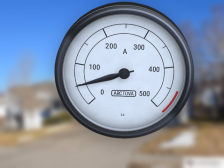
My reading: 50 A
